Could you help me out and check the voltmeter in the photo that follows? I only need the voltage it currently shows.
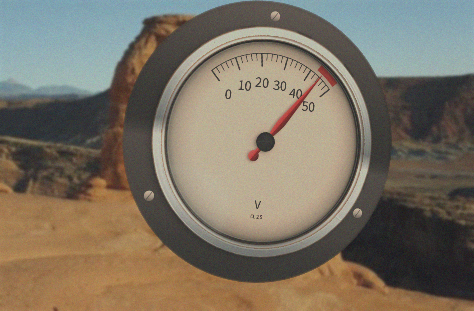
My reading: 44 V
